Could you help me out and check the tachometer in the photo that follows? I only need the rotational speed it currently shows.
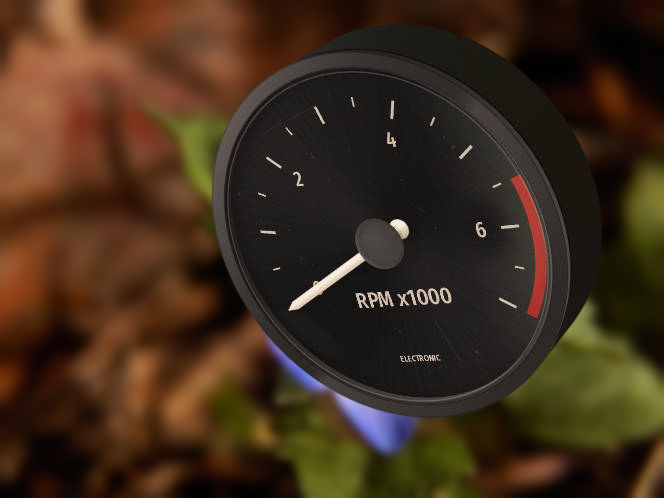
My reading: 0 rpm
